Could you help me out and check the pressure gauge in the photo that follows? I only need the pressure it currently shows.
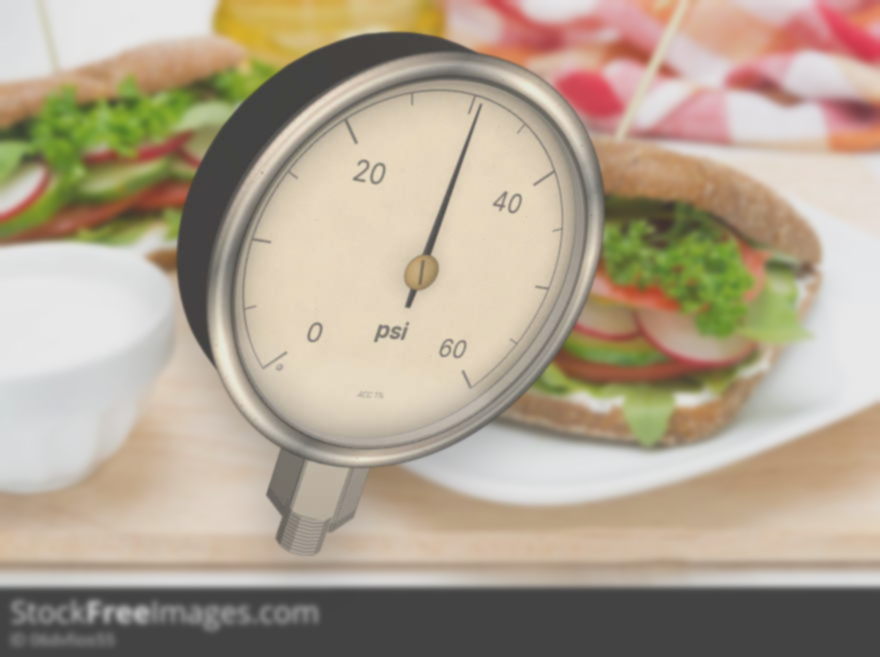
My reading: 30 psi
